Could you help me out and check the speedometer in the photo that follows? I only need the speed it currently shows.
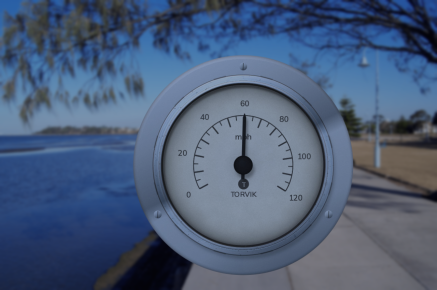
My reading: 60 mph
